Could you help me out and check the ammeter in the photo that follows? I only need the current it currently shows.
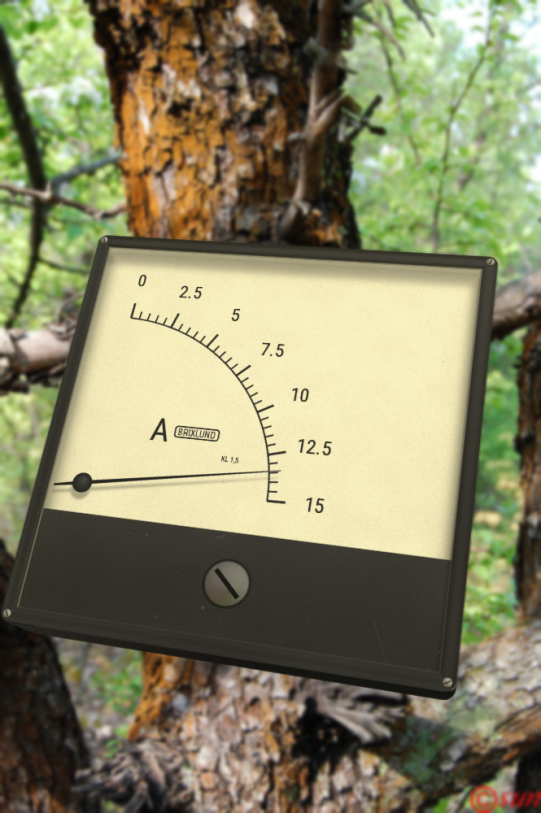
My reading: 13.5 A
